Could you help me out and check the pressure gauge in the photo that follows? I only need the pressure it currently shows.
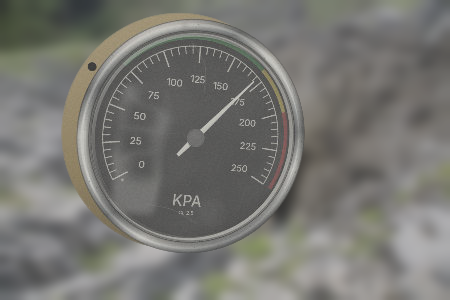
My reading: 170 kPa
